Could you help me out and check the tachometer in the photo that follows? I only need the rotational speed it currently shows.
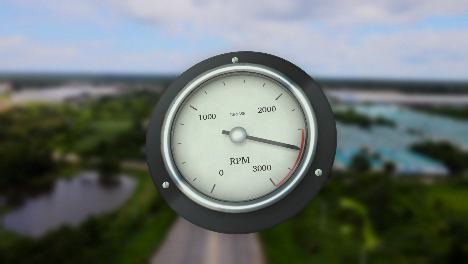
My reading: 2600 rpm
